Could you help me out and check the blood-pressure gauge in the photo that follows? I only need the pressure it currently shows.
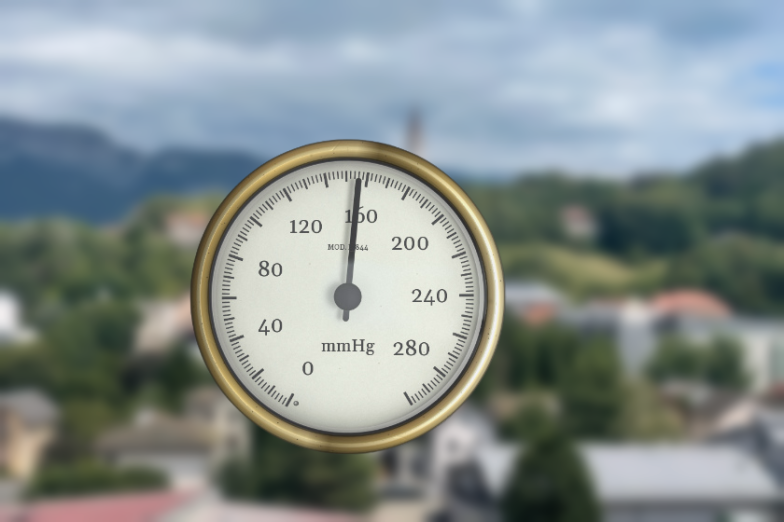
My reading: 156 mmHg
